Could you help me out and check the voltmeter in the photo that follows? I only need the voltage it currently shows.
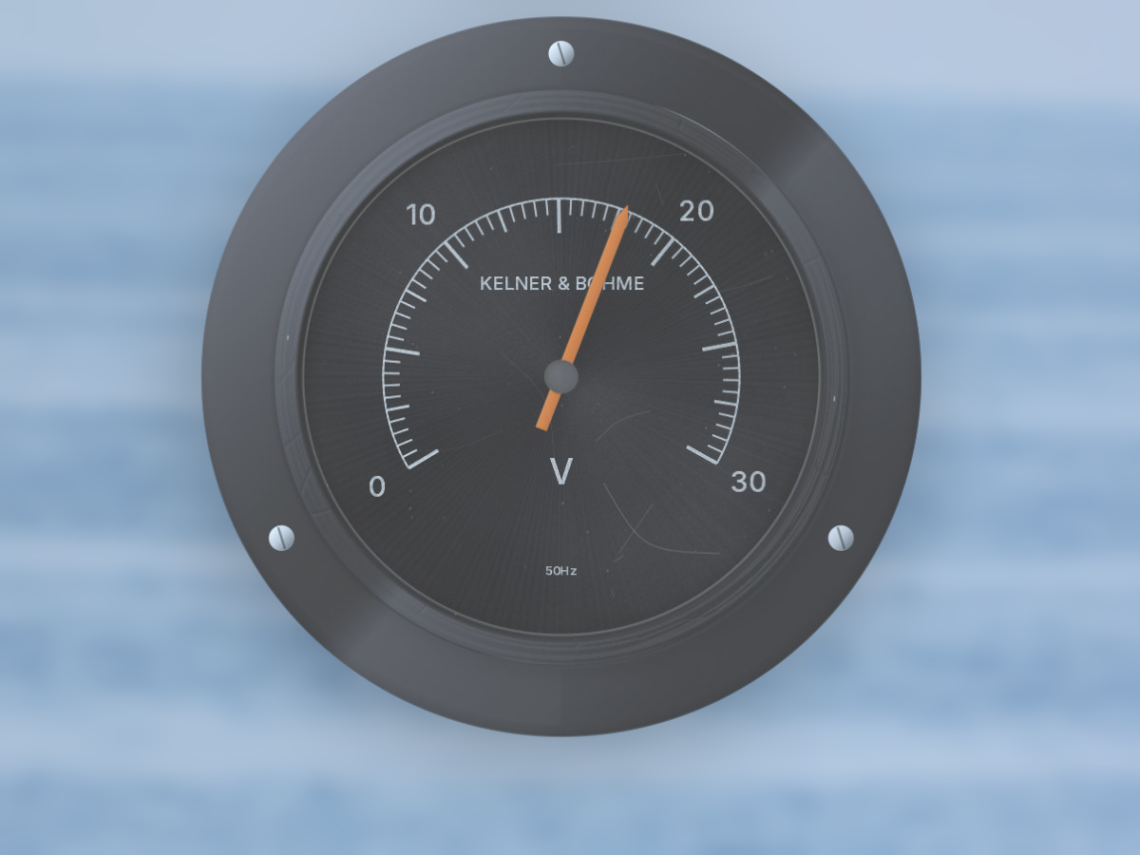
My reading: 17.75 V
